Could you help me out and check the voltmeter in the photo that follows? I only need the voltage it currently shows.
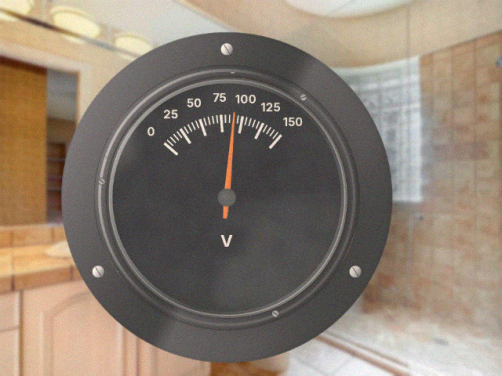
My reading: 90 V
